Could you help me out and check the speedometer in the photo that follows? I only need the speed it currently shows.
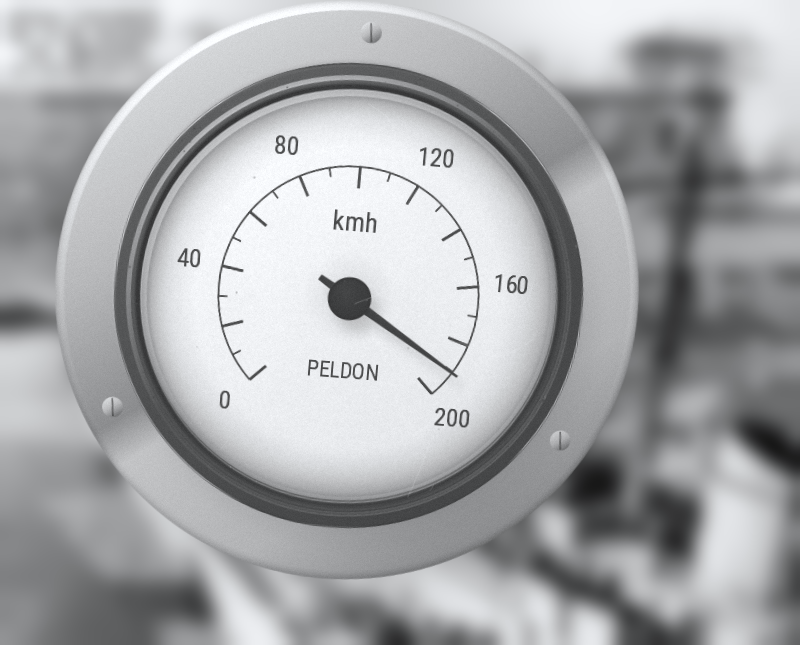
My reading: 190 km/h
